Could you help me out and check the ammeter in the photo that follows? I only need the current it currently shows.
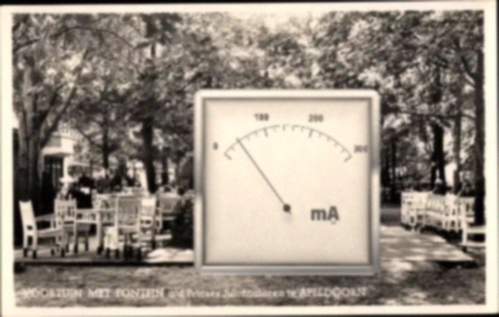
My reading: 40 mA
